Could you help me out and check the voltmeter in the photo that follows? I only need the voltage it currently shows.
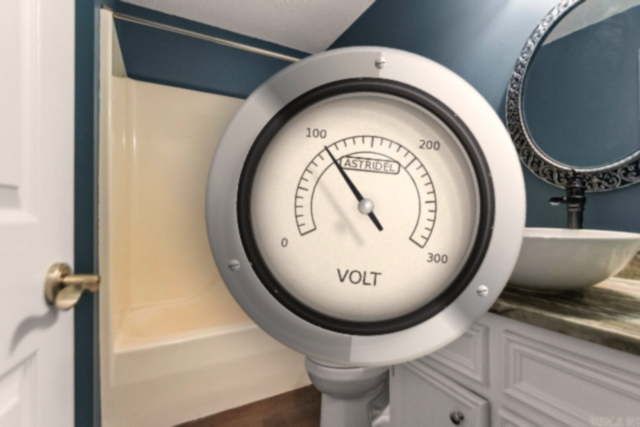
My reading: 100 V
